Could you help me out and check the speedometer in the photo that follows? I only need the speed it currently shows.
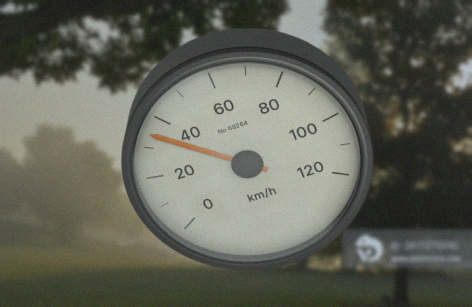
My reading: 35 km/h
